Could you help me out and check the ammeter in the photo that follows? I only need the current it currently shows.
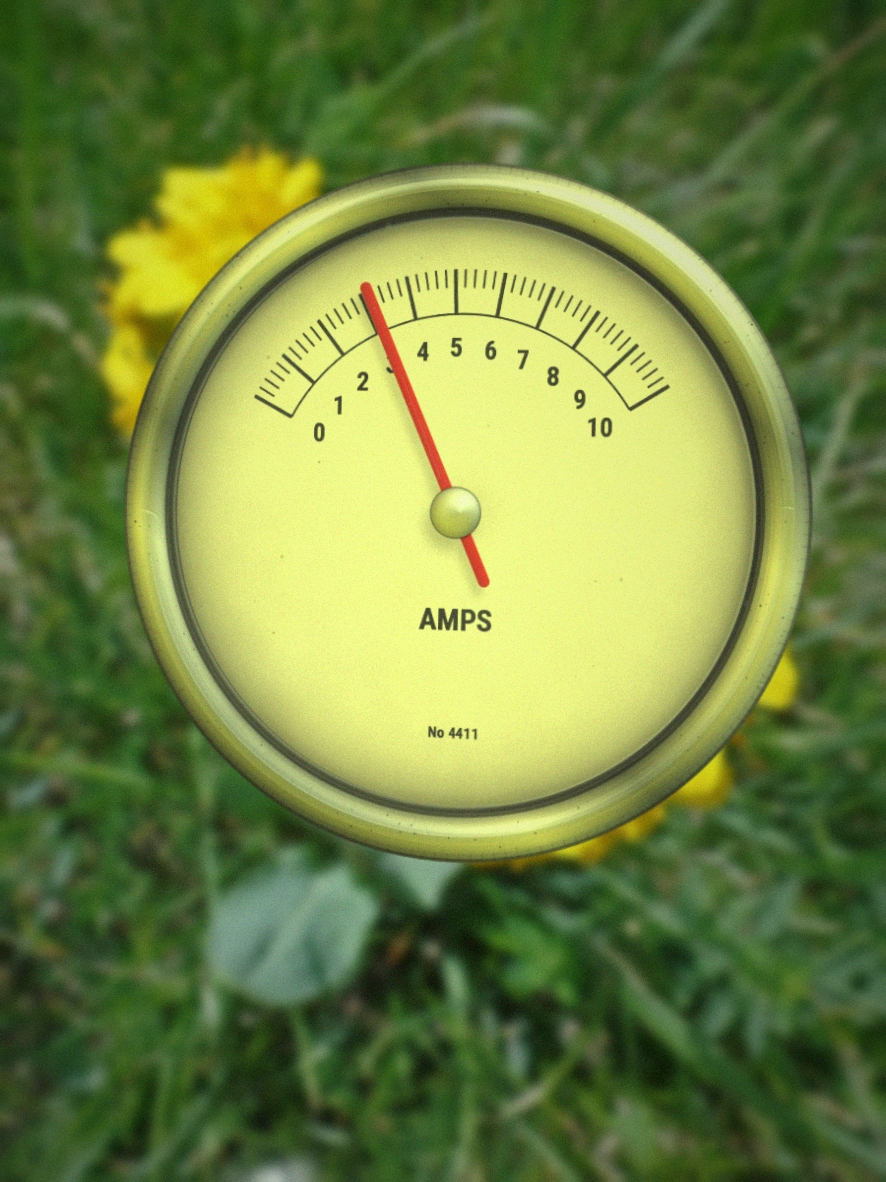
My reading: 3.2 A
